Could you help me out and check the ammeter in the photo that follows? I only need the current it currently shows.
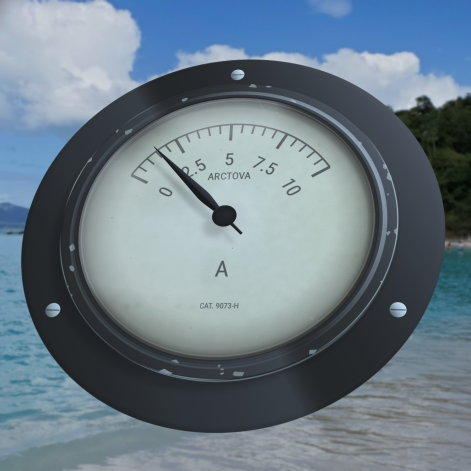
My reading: 1.5 A
